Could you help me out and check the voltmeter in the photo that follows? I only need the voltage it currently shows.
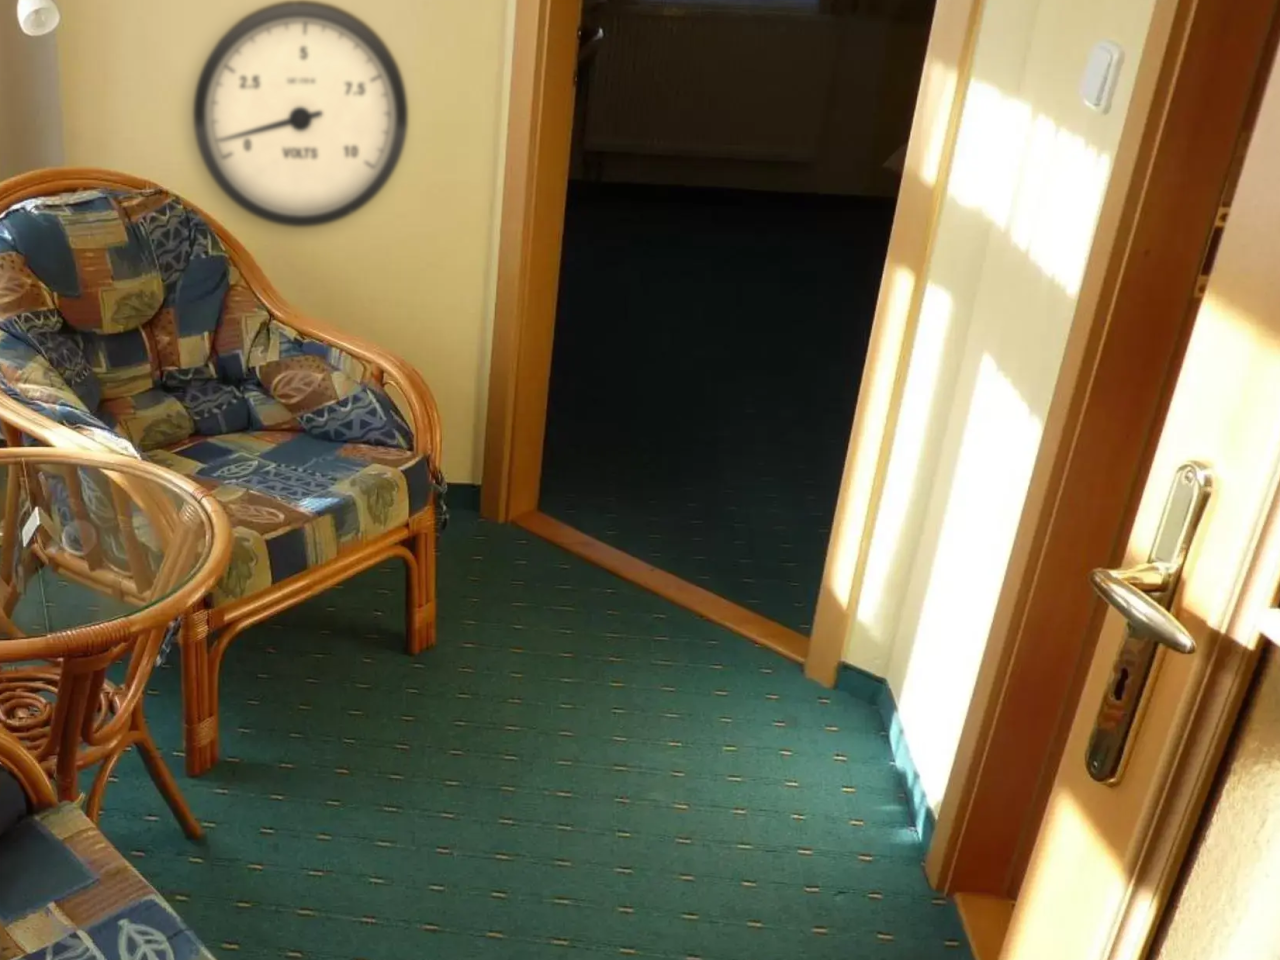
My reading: 0.5 V
